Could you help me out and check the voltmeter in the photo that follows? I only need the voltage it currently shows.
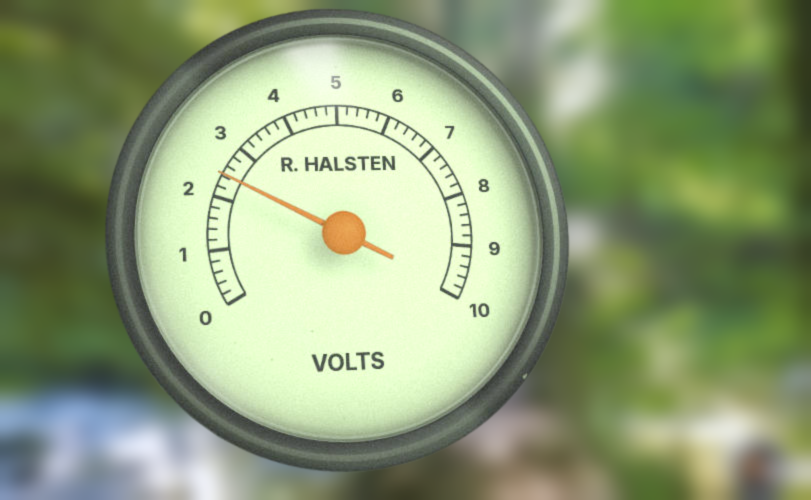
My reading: 2.4 V
